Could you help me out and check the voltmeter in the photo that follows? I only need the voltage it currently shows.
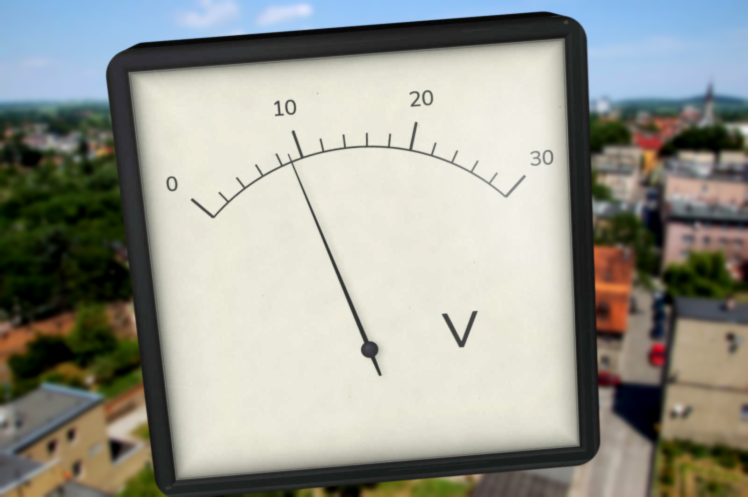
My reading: 9 V
